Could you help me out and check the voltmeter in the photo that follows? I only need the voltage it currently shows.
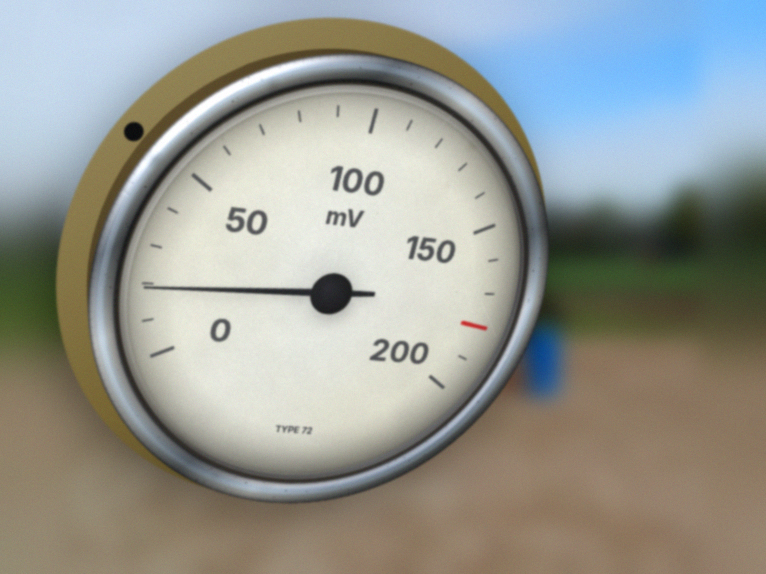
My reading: 20 mV
